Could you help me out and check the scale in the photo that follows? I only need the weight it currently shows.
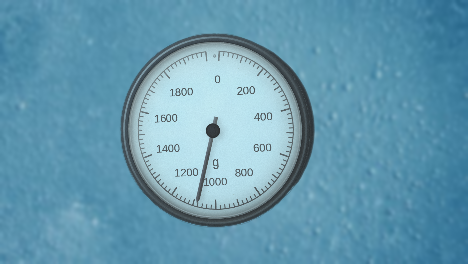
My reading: 1080 g
